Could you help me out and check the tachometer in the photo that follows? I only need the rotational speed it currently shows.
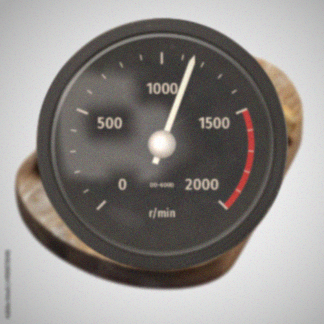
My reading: 1150 rpm
